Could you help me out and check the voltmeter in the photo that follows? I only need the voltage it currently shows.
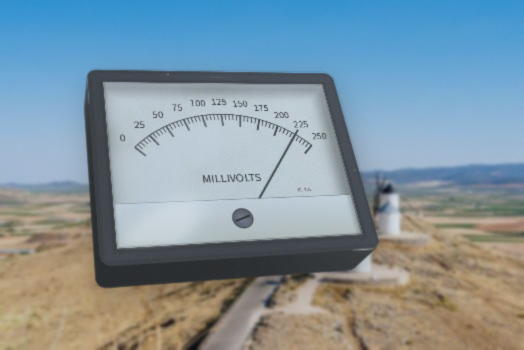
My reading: 225 mV
